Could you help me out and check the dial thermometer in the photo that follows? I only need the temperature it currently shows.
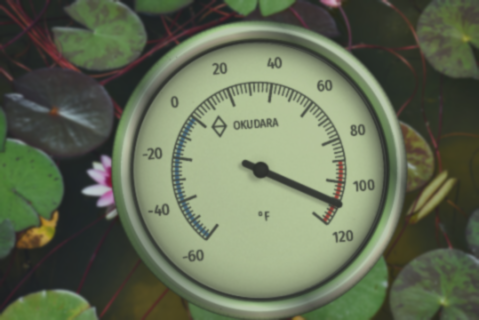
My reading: 110 °F
